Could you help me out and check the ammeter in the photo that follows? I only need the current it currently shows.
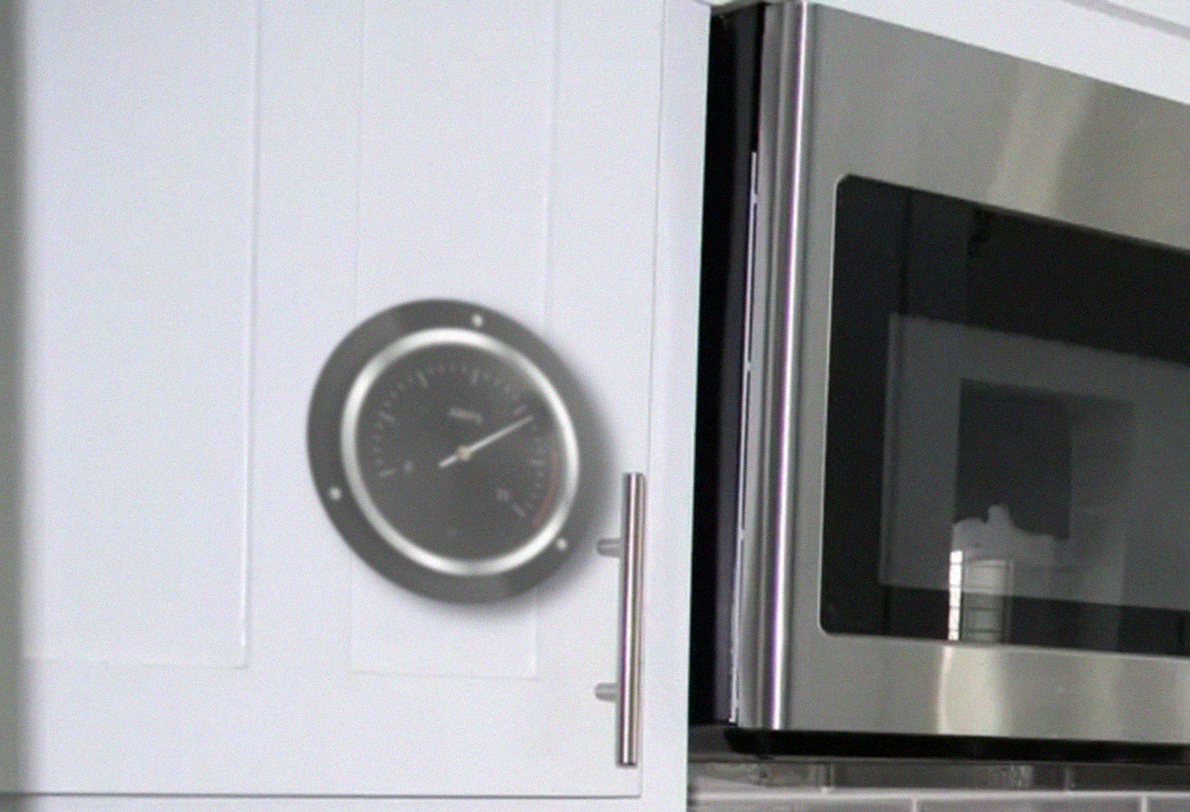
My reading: 10.5 A
